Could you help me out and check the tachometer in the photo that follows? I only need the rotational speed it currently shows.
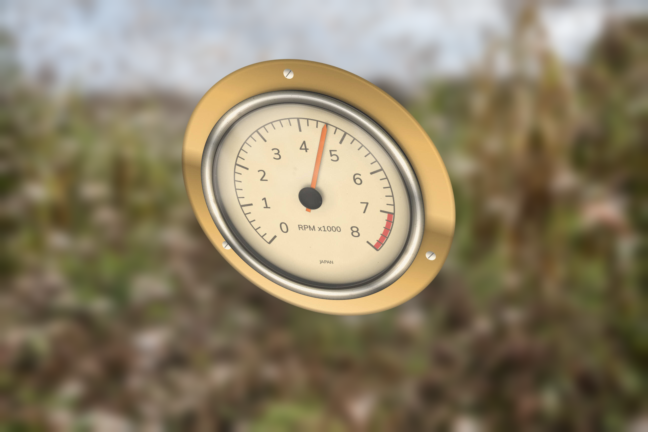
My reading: 4600 rpm
